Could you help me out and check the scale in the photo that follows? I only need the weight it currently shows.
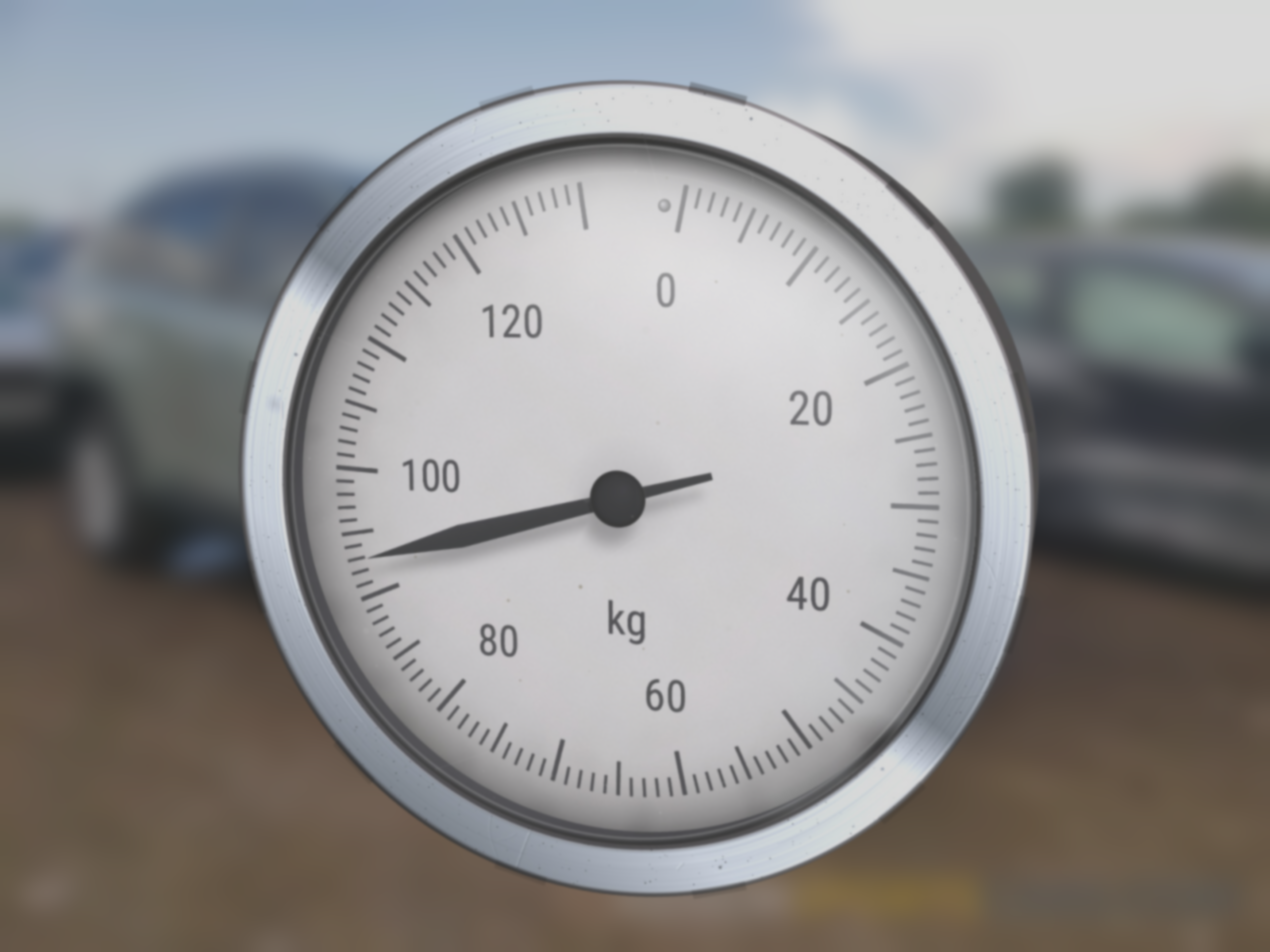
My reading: 93 kg
